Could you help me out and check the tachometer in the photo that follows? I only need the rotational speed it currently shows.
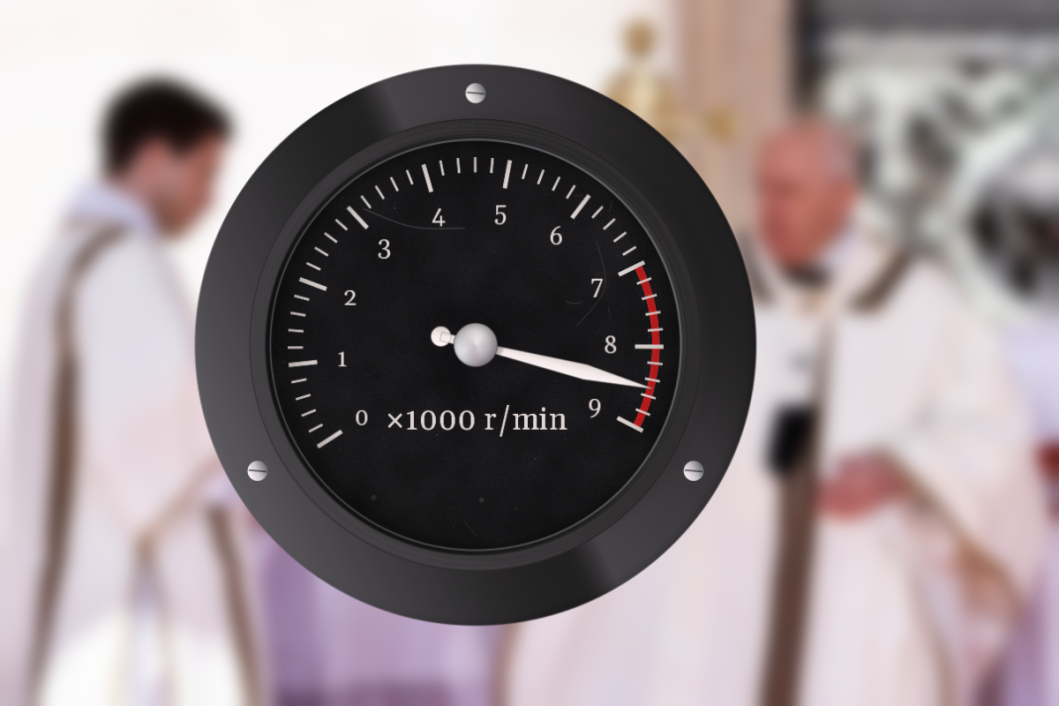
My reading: 8500 rpm
